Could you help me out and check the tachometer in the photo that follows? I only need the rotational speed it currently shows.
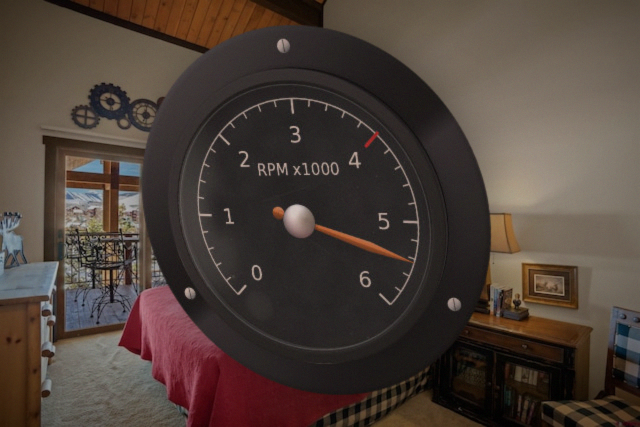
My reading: 5400 rpm
